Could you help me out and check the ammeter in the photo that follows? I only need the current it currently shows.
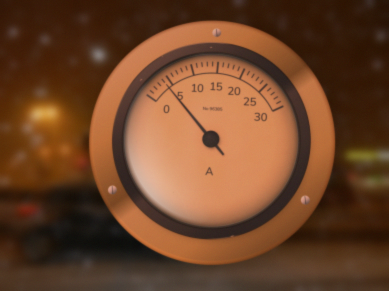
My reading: 4 A
